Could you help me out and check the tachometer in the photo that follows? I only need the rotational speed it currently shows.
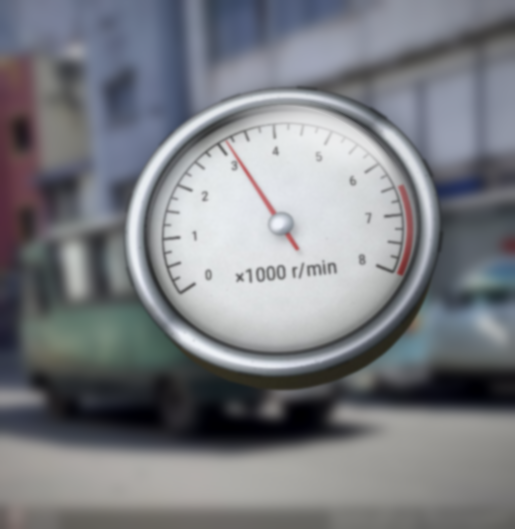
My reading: 3125 rpm
